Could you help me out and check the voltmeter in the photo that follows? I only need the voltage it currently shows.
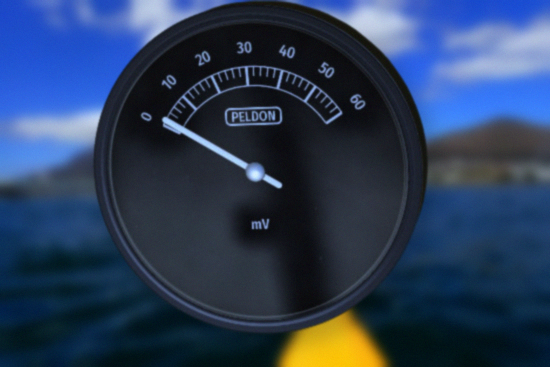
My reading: 2 mV
